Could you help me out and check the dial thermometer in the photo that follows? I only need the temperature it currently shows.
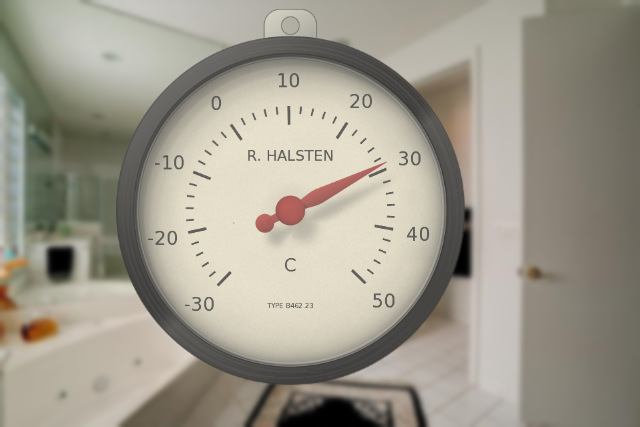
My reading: 29 °C
